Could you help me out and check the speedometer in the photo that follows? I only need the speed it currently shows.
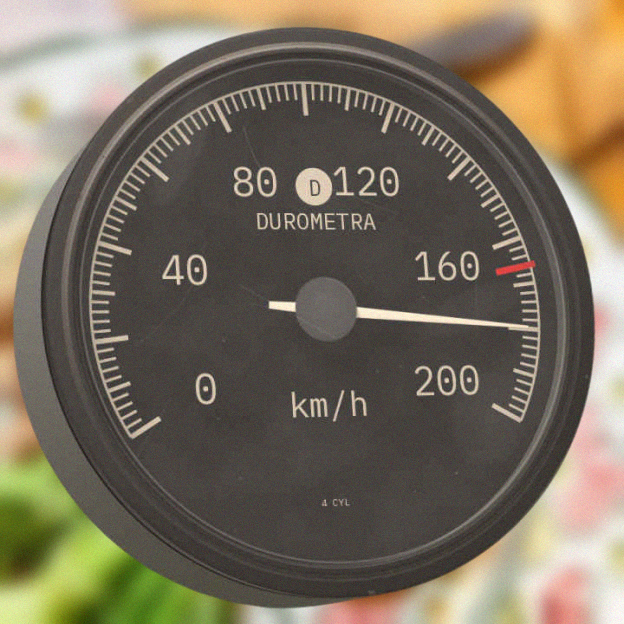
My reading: 180 km/h
